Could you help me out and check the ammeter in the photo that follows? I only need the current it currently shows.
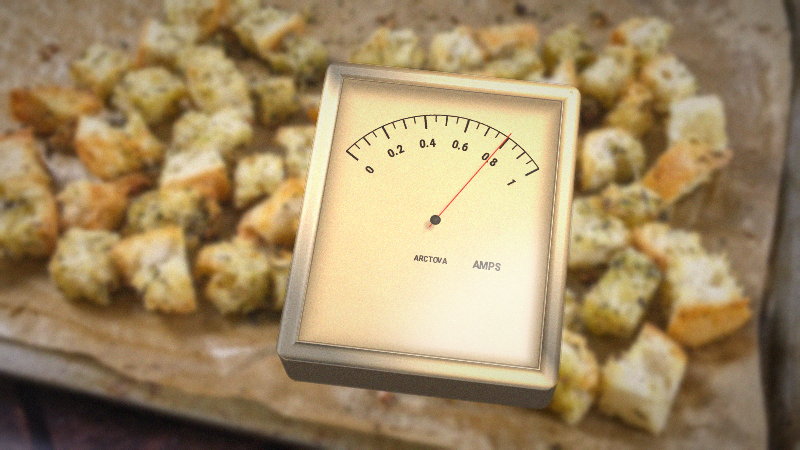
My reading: 0.8 A
